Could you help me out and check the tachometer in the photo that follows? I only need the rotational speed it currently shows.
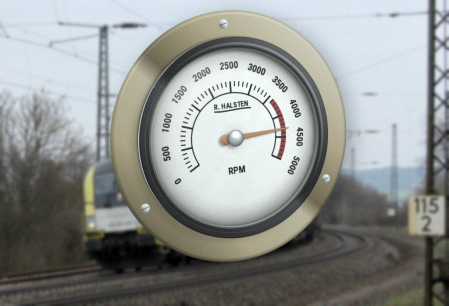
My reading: 4300 rpm
